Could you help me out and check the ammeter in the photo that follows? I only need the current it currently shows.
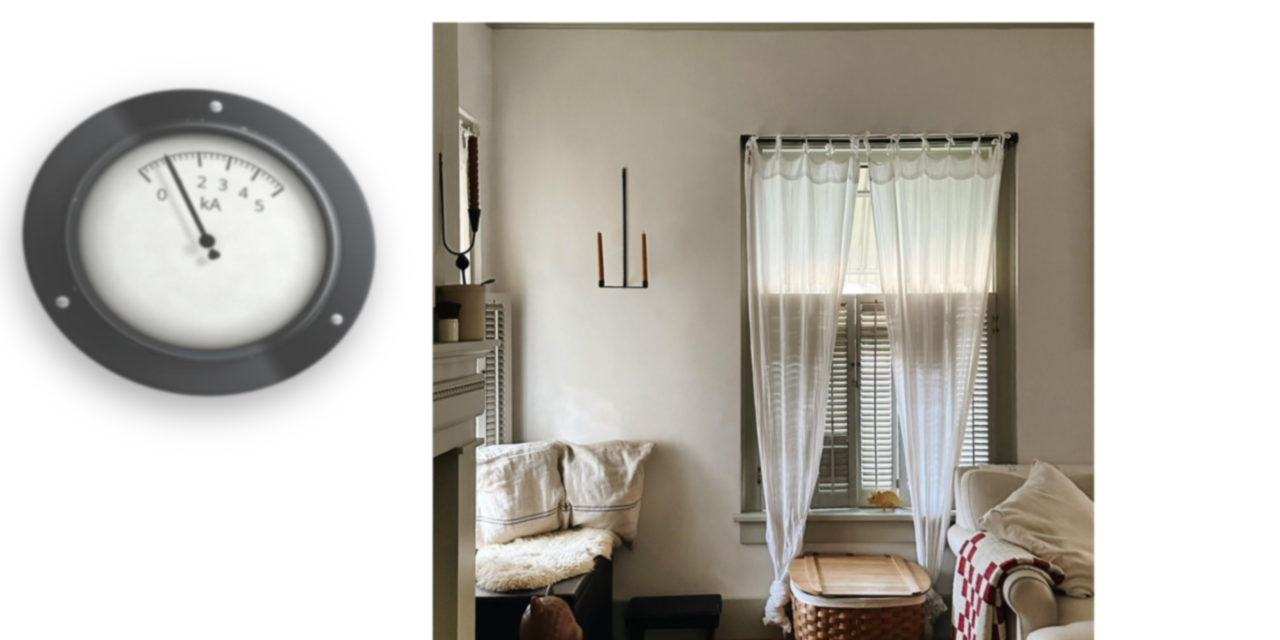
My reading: 1 kA
